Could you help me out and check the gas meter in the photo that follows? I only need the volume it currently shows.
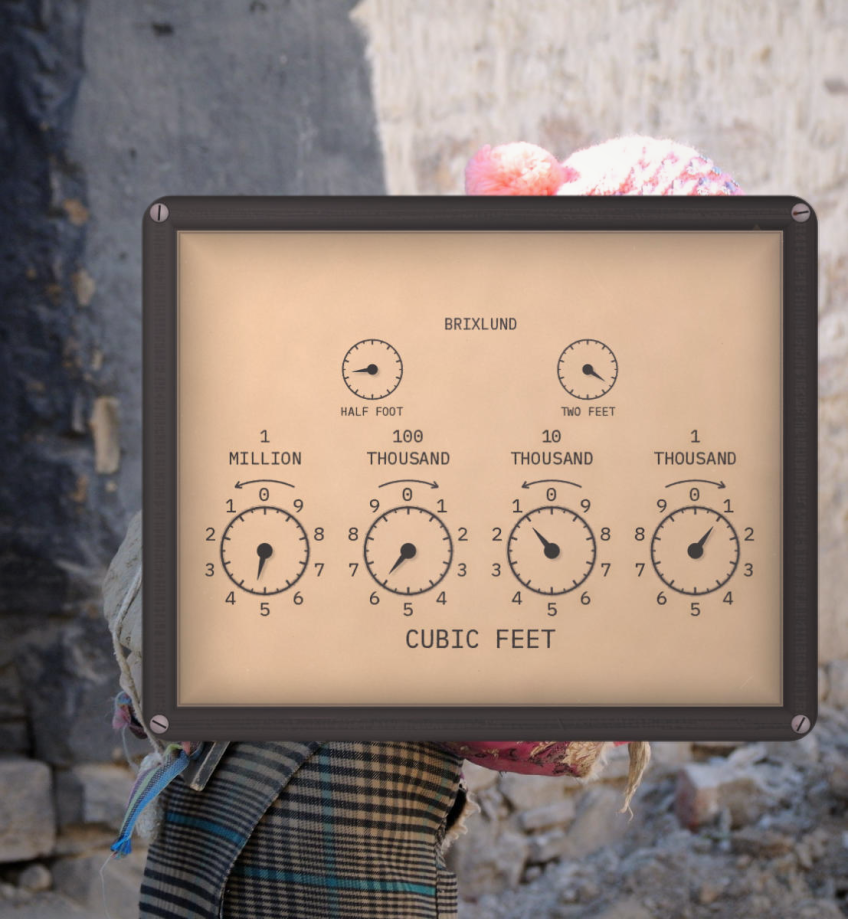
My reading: 461100 ft³
